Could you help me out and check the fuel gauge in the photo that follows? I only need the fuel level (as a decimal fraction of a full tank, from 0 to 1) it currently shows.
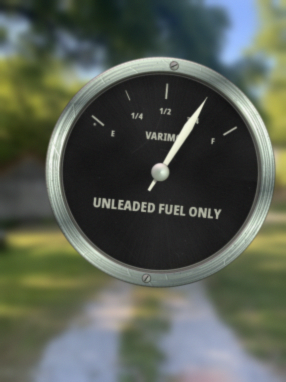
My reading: 0.75
